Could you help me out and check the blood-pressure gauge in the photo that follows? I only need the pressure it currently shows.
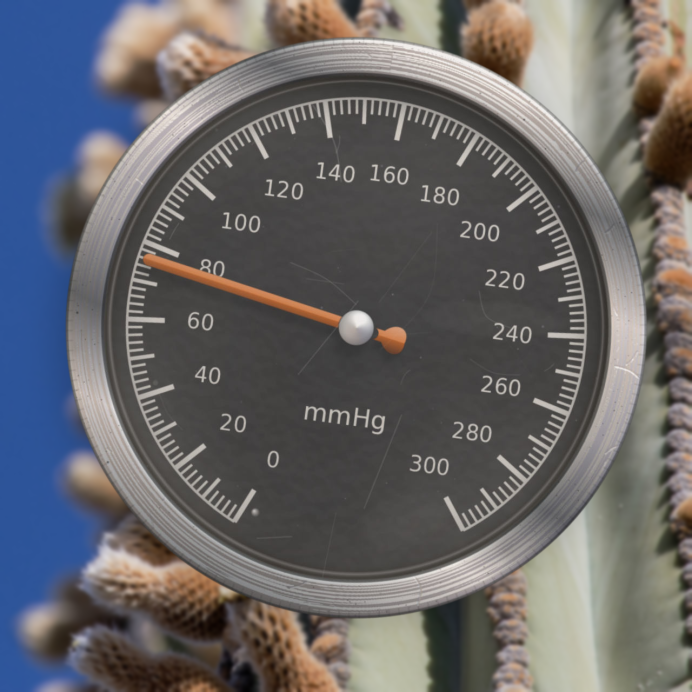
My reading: 76 mmHg
